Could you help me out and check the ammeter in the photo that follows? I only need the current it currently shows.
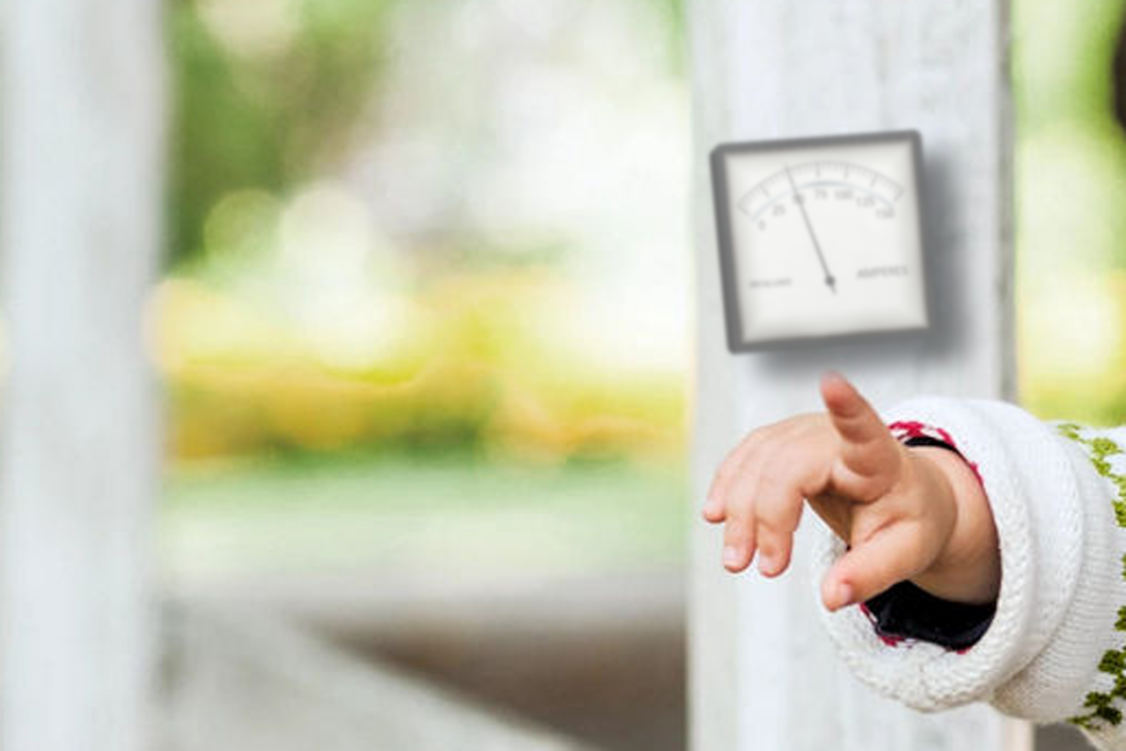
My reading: 50 A
